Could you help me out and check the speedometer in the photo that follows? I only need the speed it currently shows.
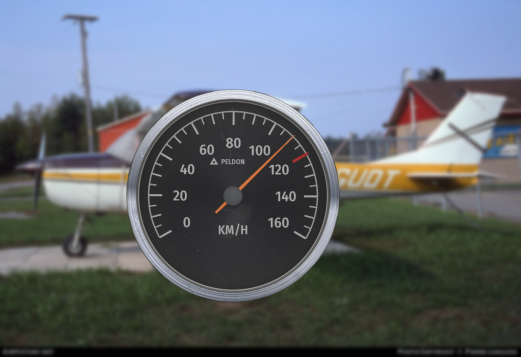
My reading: 110 km/h
